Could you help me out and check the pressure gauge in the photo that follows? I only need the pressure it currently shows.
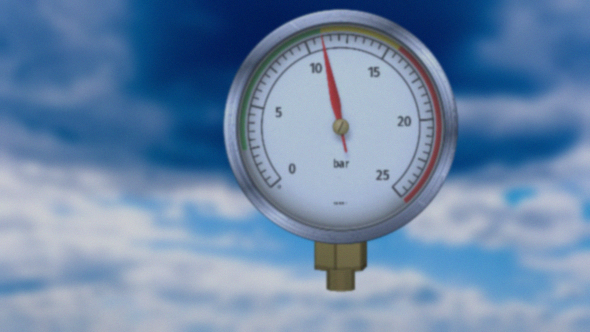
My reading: 11 bar
